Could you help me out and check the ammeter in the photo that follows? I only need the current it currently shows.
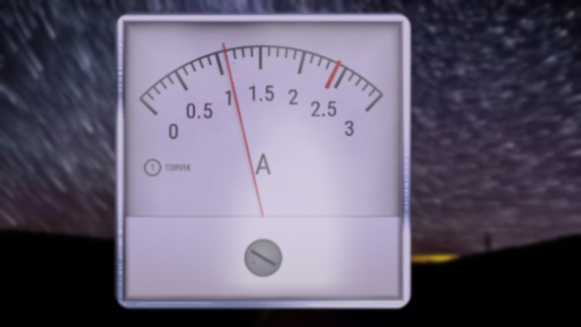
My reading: 1.1 A
